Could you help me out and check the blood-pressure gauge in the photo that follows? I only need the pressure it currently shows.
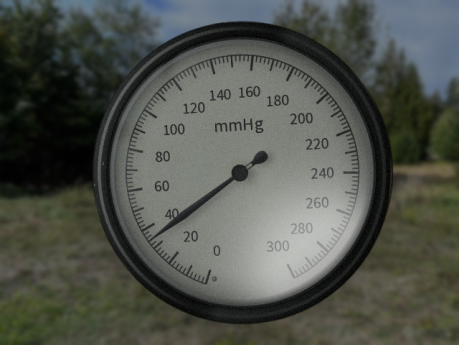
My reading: 34 mmHg
